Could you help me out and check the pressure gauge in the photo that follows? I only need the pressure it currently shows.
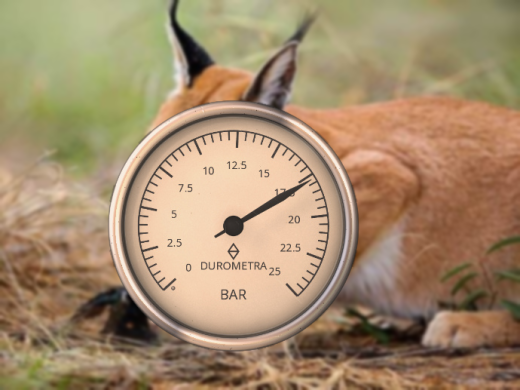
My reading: 17.75 bar
